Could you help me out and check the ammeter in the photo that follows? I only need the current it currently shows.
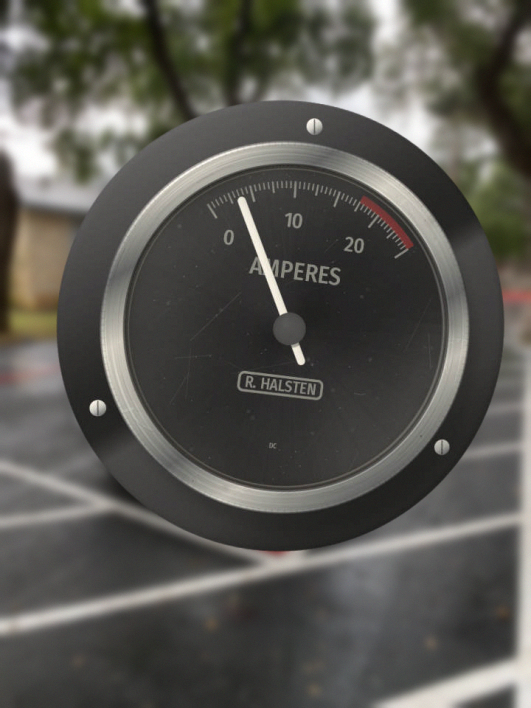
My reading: 3.5 A
